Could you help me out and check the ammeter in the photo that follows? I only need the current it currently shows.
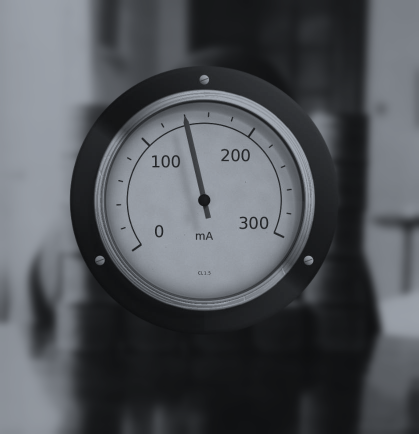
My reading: 140 mA
